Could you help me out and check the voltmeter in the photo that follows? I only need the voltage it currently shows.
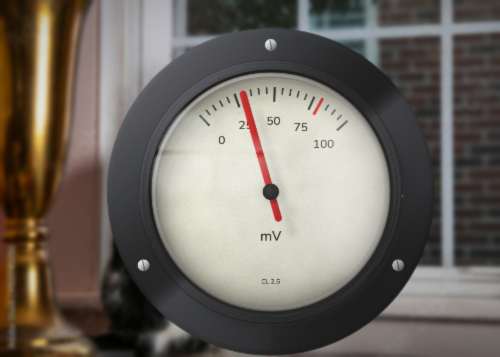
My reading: 30 mV
